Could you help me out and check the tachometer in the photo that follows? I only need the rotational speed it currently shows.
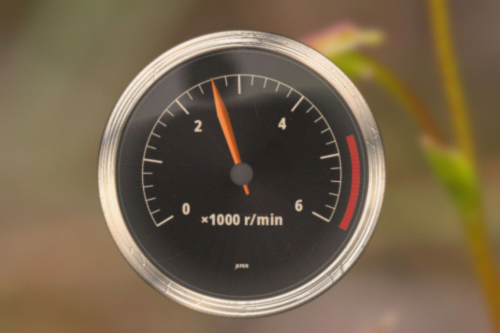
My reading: 2600 rpm
